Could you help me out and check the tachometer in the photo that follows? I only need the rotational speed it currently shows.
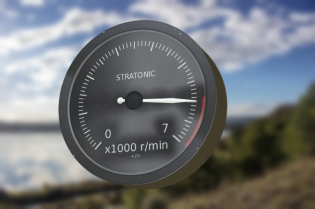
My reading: 6000 rpm
